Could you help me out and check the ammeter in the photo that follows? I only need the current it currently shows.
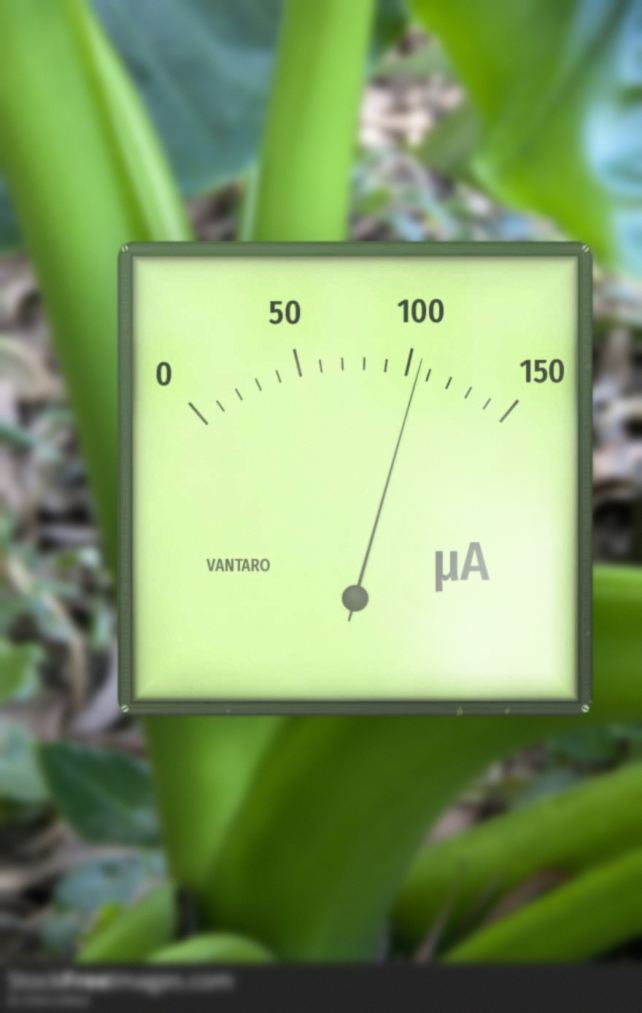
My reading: 105 µA
